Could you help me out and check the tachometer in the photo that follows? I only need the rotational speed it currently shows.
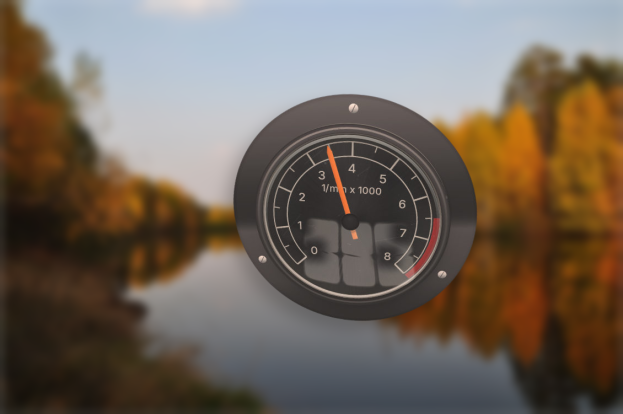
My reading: 3500 rpm
